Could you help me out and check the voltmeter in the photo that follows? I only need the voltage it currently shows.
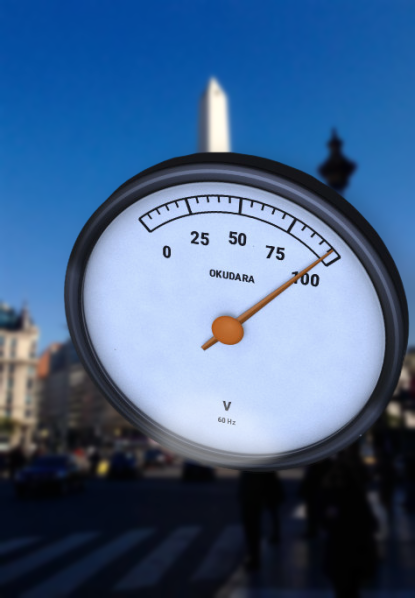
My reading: 95 V
